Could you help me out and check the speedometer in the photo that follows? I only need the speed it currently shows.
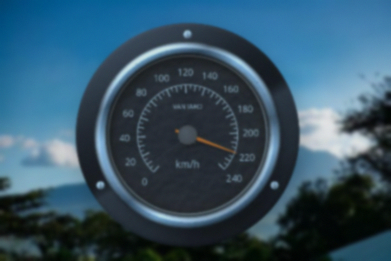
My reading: 220 km/h
